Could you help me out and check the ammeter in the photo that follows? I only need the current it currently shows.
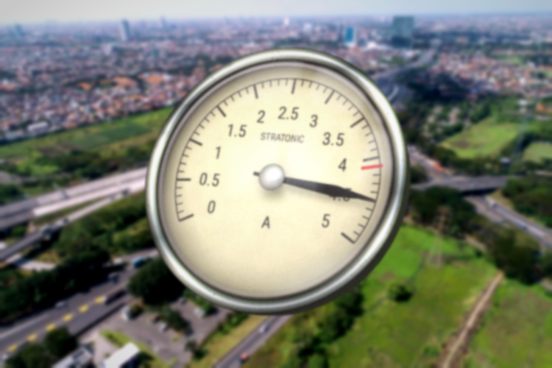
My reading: 4.5 A
